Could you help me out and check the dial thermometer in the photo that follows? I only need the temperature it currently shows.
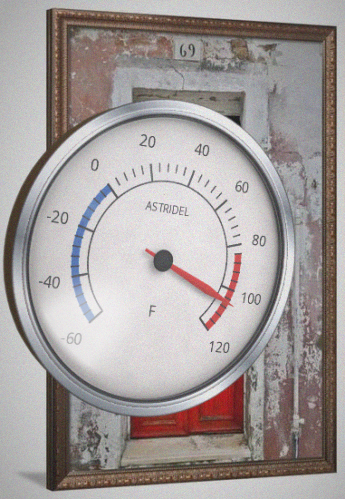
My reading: 106 °F
